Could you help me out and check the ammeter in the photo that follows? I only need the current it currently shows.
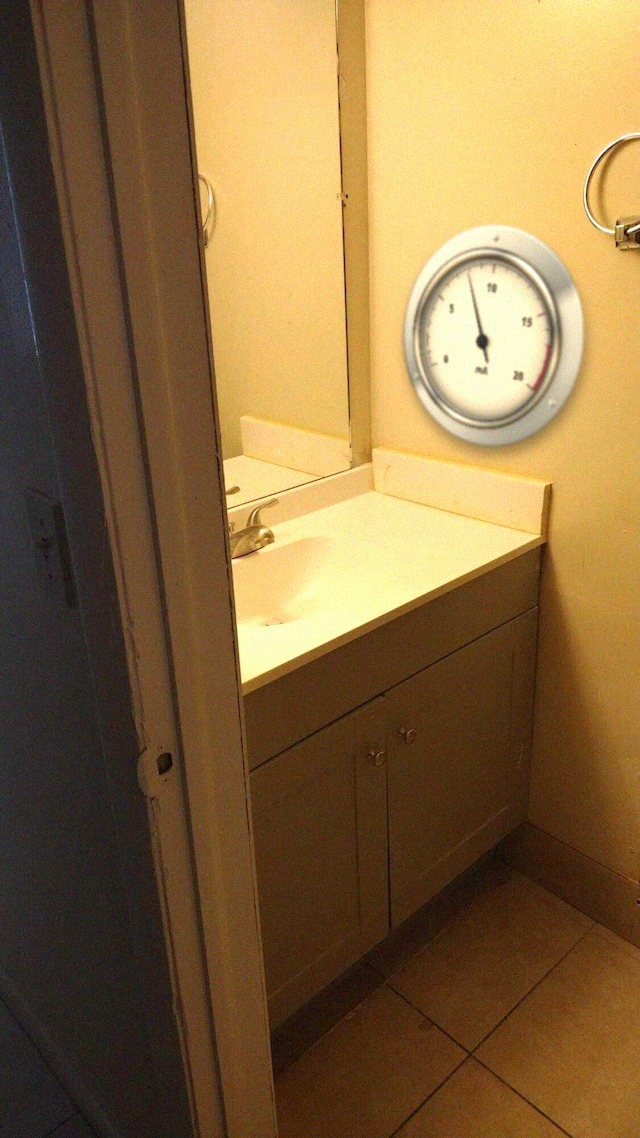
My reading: 8 mA
